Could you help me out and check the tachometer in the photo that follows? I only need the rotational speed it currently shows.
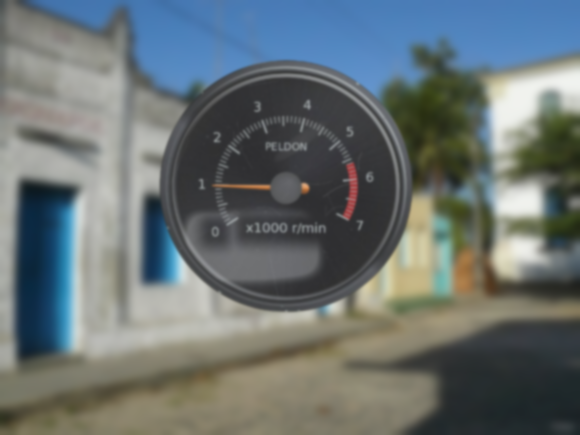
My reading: 1000 rpm
